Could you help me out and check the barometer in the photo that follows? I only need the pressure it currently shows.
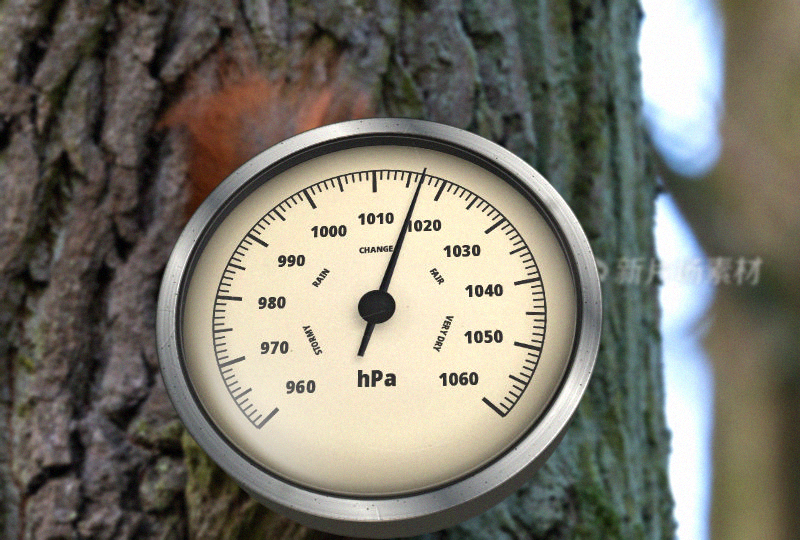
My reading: 1017 hPa
